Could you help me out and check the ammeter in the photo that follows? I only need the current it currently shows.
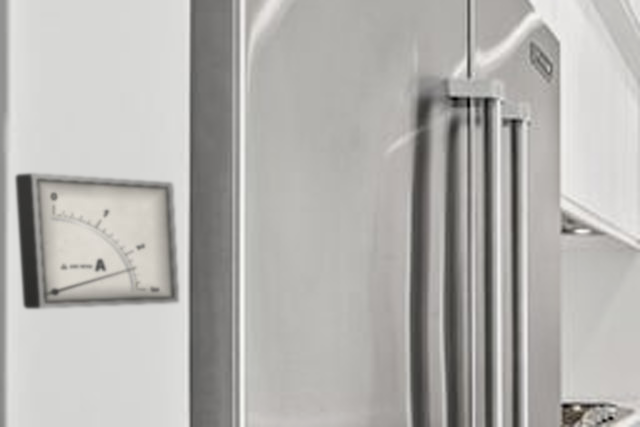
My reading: 2.4 A
